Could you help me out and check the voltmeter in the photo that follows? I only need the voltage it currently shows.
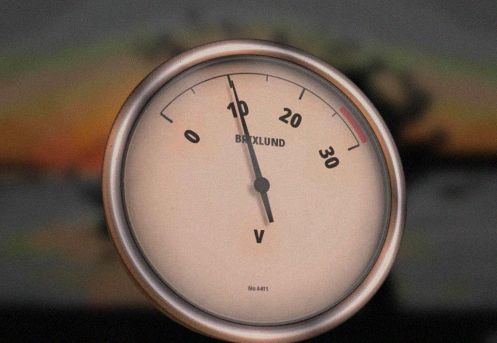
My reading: 10 V
